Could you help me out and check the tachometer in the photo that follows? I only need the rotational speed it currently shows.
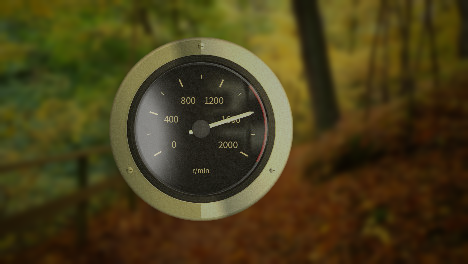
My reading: 1600 rpm
